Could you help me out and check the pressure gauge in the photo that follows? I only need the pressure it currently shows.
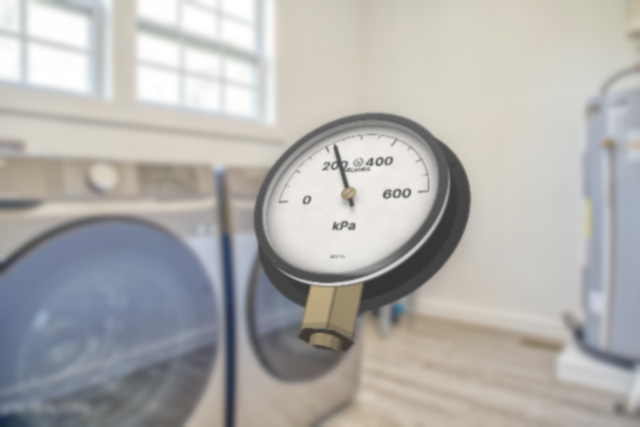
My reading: 225 kPa
